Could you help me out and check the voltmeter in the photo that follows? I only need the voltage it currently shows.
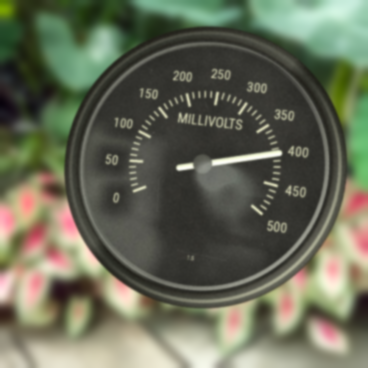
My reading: 400 mV
